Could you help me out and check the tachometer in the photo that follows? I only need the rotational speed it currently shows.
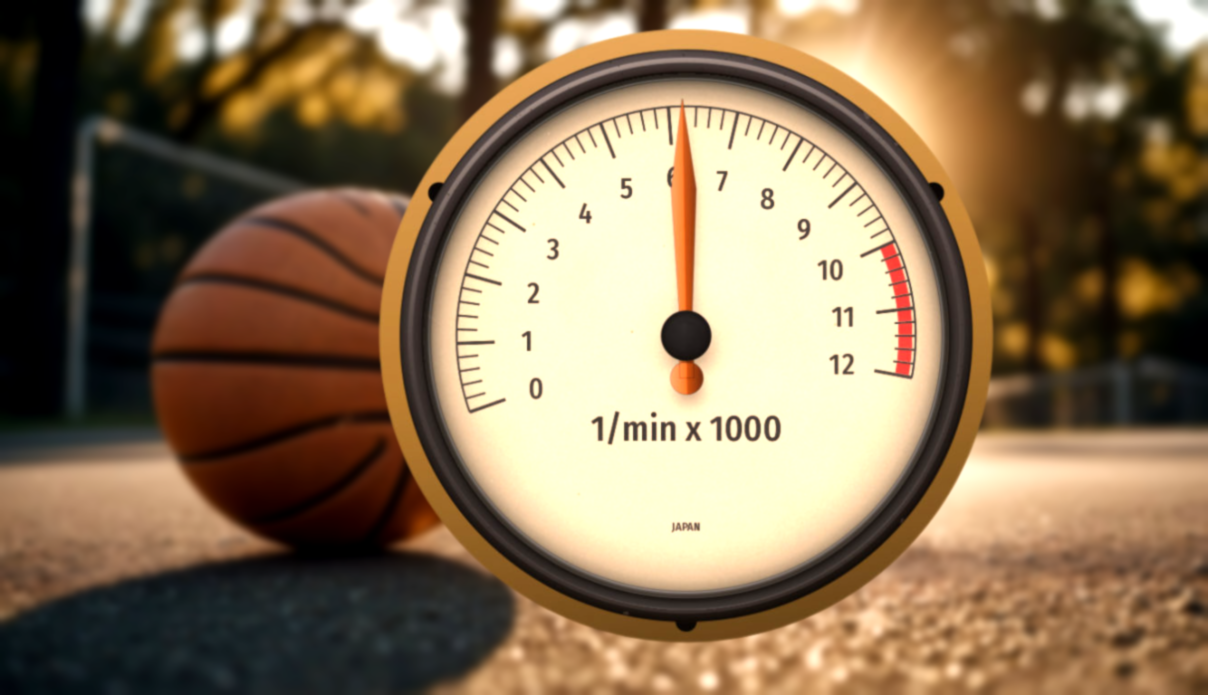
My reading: 6200 rpm
